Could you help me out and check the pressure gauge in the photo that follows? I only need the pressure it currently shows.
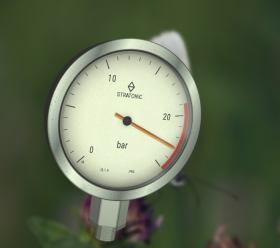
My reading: 23 bar
